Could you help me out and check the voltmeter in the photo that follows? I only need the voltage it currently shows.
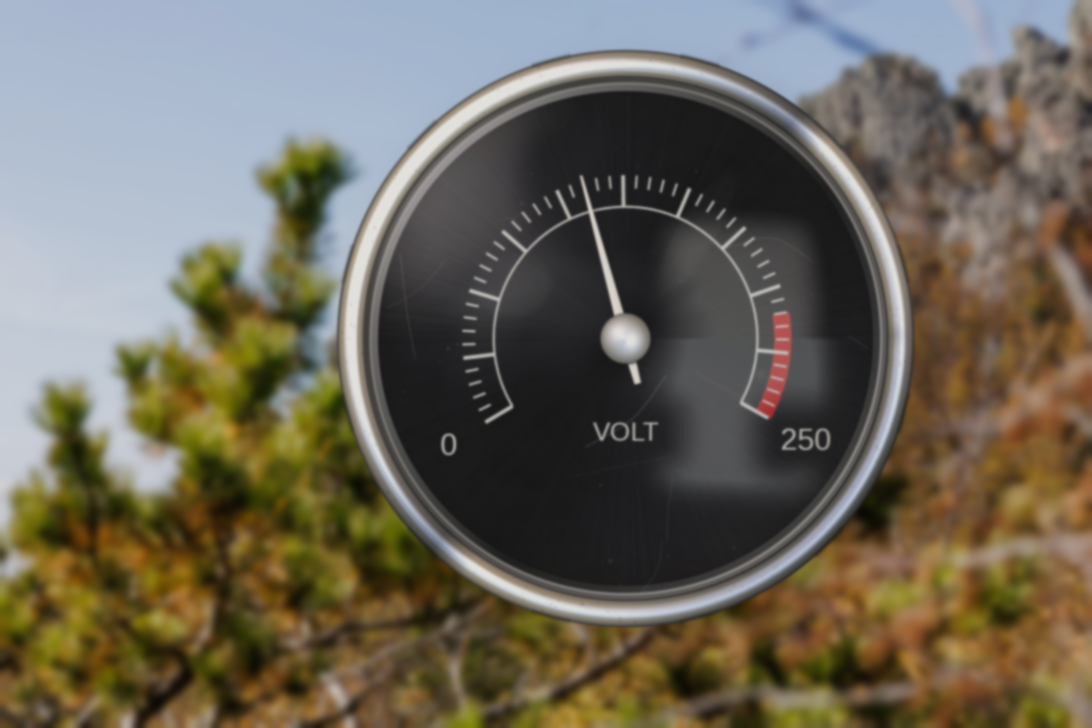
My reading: 110 V
